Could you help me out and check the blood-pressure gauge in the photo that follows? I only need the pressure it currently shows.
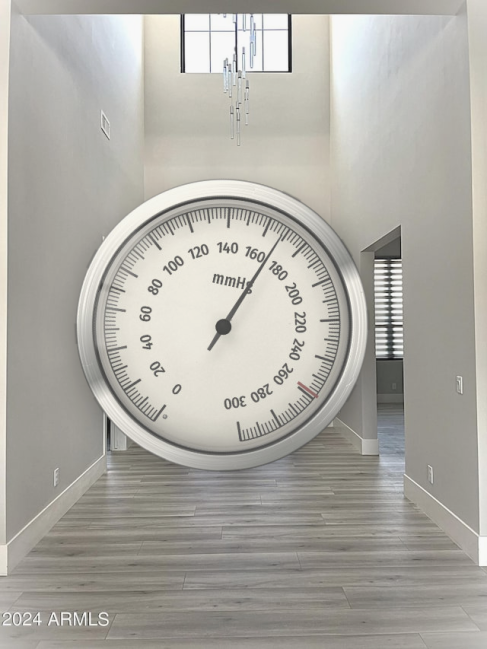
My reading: 168 mmHg
